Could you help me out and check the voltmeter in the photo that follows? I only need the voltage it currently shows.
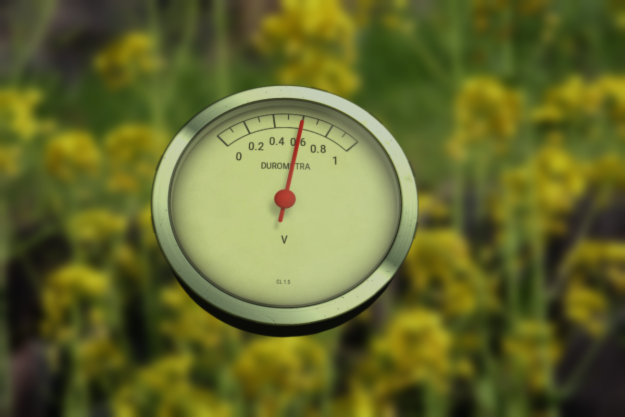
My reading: 0.6 V
